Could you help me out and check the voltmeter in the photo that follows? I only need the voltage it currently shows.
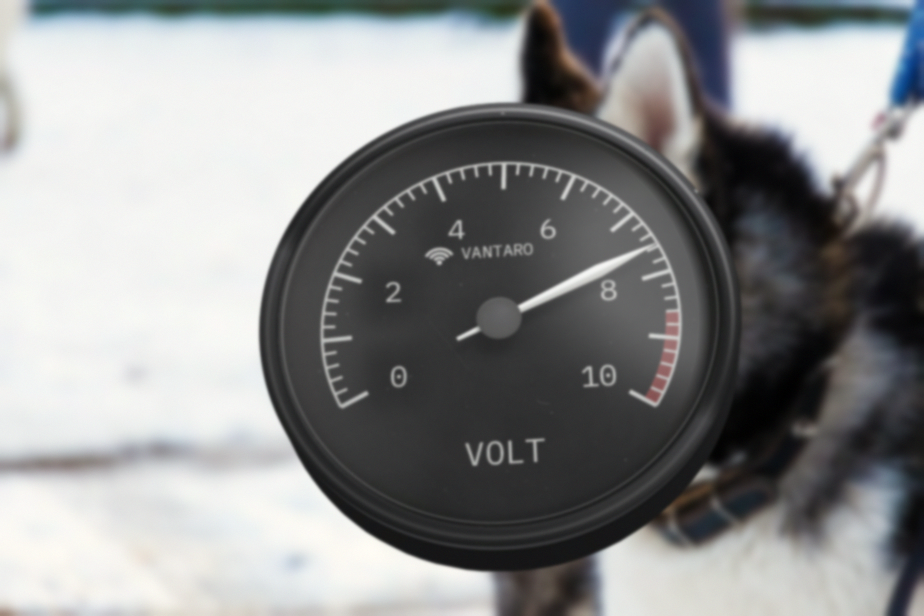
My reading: 7.6 V
